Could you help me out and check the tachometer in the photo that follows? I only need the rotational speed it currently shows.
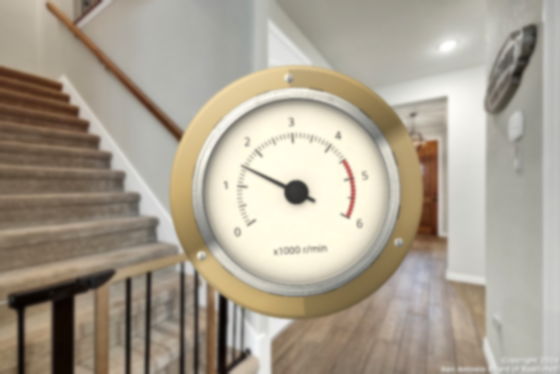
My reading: 1500 rpm
